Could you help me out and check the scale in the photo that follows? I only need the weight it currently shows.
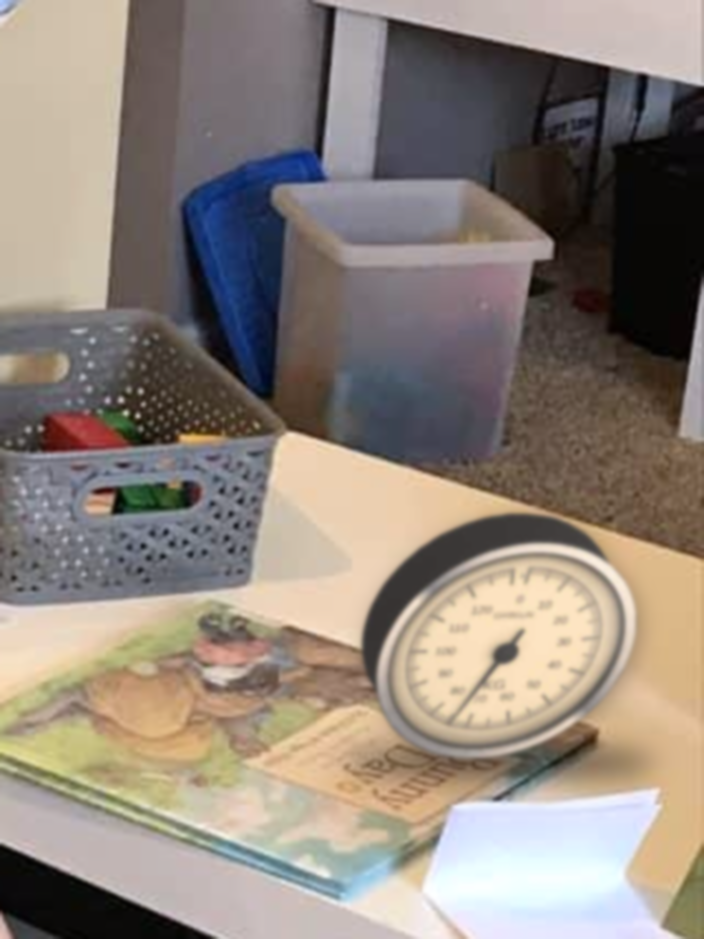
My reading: 75 kg
